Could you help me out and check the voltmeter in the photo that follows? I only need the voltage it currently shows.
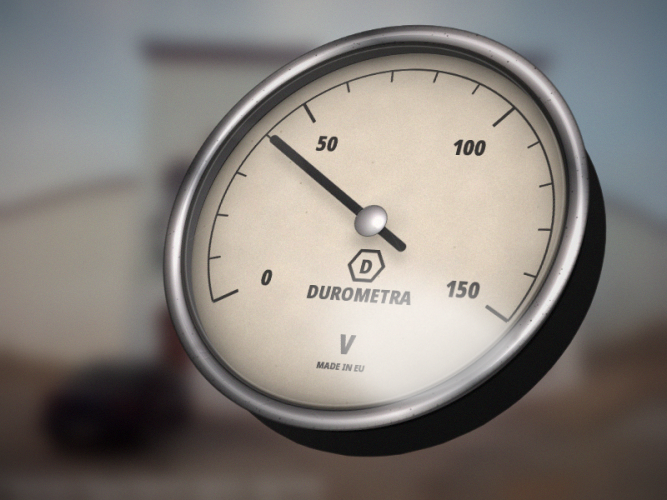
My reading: 40 V
